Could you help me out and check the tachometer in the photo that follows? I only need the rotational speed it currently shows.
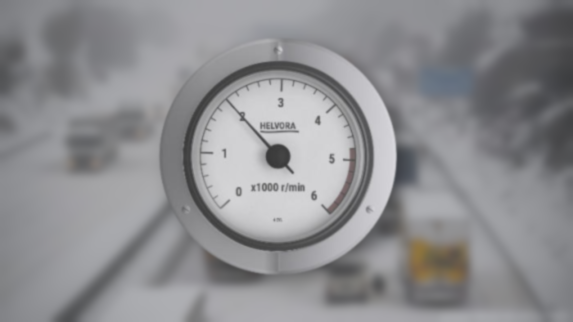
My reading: 2000 rpm
